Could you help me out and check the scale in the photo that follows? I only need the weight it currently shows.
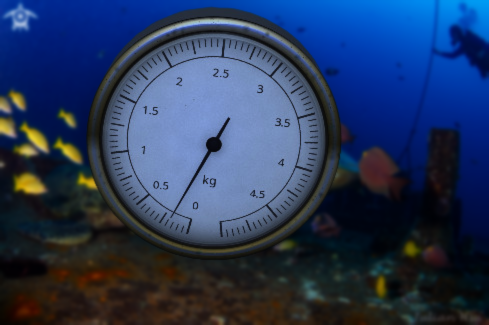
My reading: 0.2 kg
